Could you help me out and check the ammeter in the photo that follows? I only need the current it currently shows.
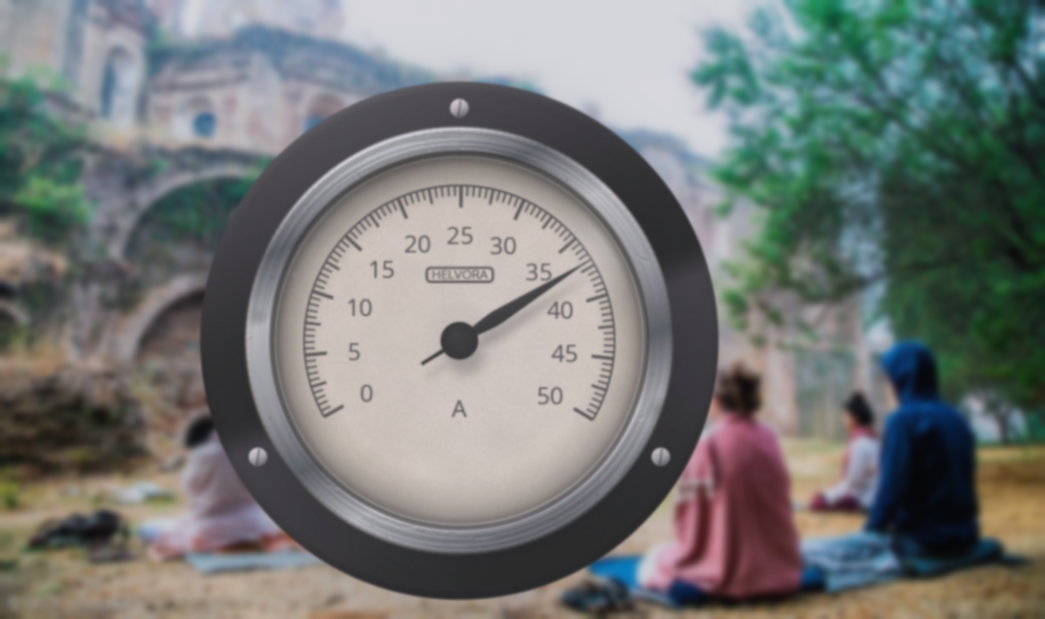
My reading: 37 A
